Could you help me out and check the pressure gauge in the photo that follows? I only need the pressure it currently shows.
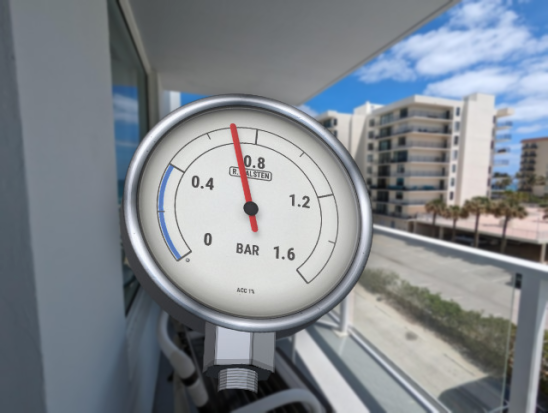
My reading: 0.7 bar
